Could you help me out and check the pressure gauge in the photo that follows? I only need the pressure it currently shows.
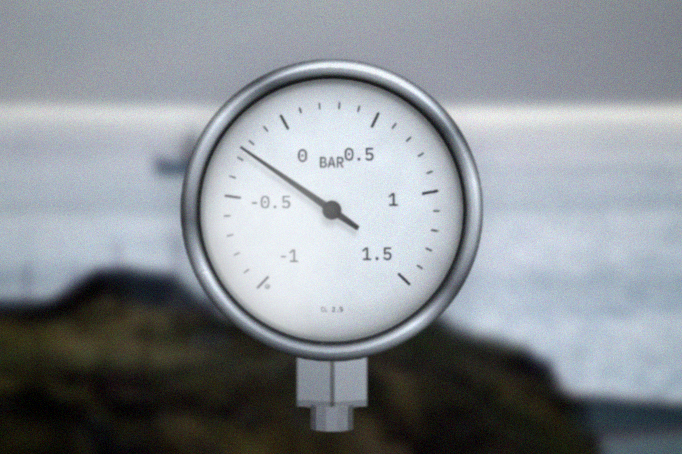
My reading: -0.25 bar
